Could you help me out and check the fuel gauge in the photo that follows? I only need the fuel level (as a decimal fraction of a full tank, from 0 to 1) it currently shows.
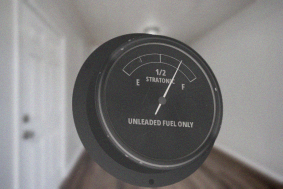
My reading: 0.75
